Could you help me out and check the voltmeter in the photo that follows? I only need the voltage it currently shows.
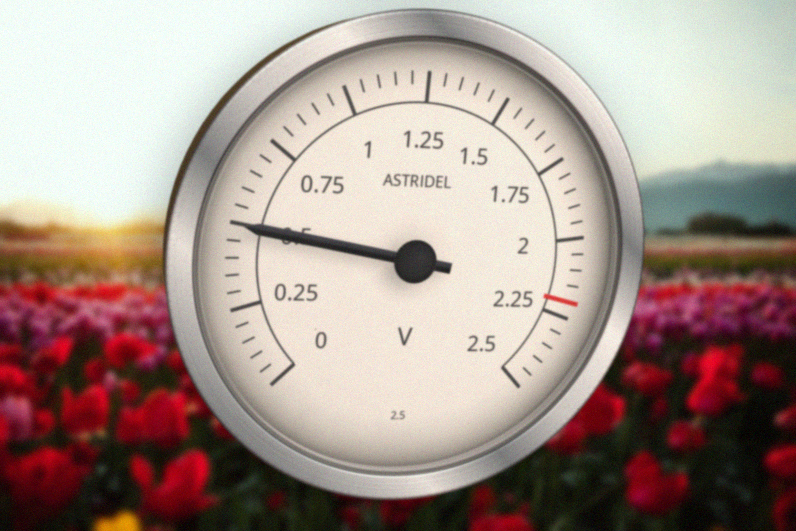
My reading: 0.5 V
